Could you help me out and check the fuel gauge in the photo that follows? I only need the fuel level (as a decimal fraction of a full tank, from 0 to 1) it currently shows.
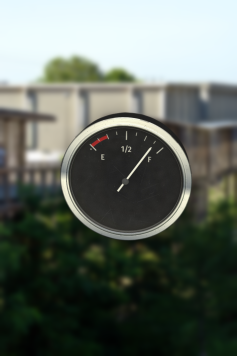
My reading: 0.875
